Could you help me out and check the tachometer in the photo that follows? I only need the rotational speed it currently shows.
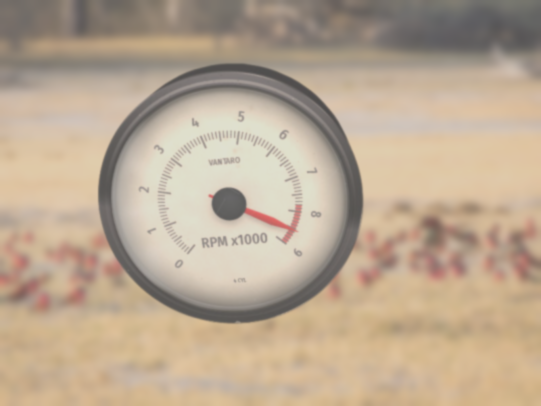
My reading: 8500 rpm
